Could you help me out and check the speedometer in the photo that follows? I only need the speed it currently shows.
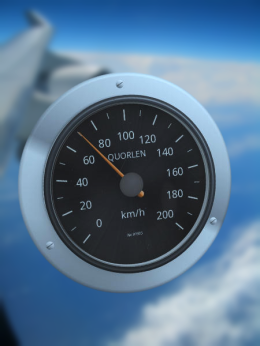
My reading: 70 km/h
